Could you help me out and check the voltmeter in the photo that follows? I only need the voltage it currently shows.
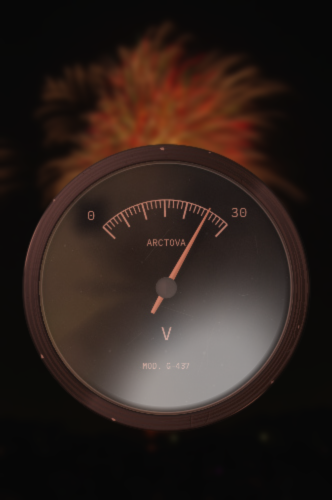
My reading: 25 V
